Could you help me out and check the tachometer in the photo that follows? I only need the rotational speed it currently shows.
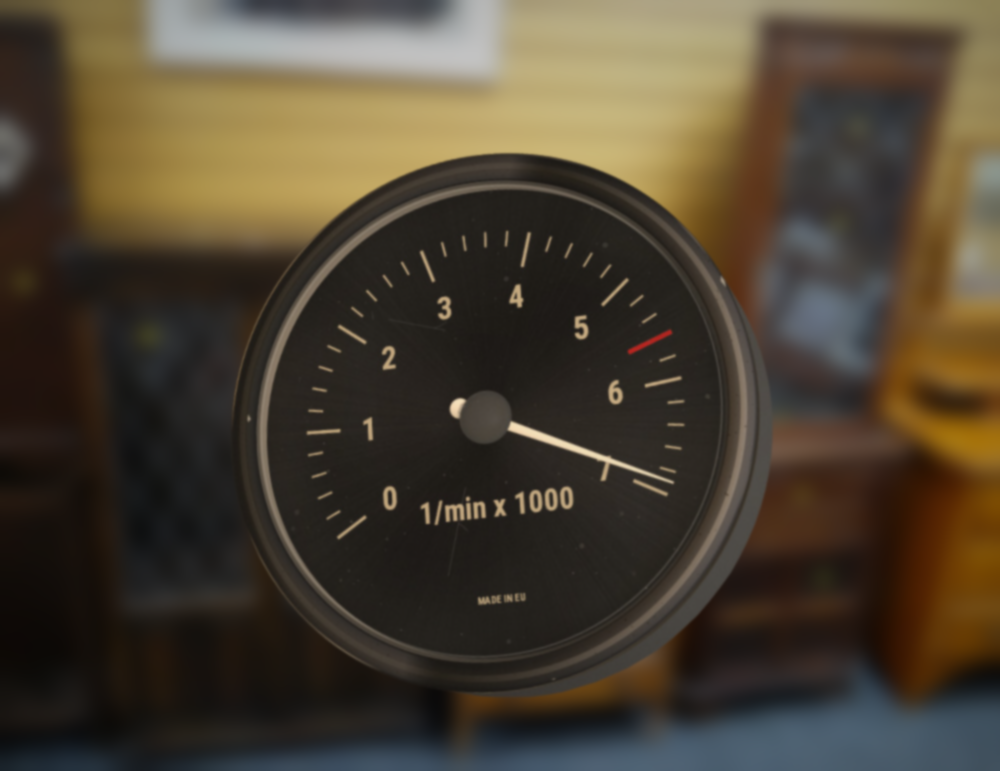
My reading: 6900 rpm
